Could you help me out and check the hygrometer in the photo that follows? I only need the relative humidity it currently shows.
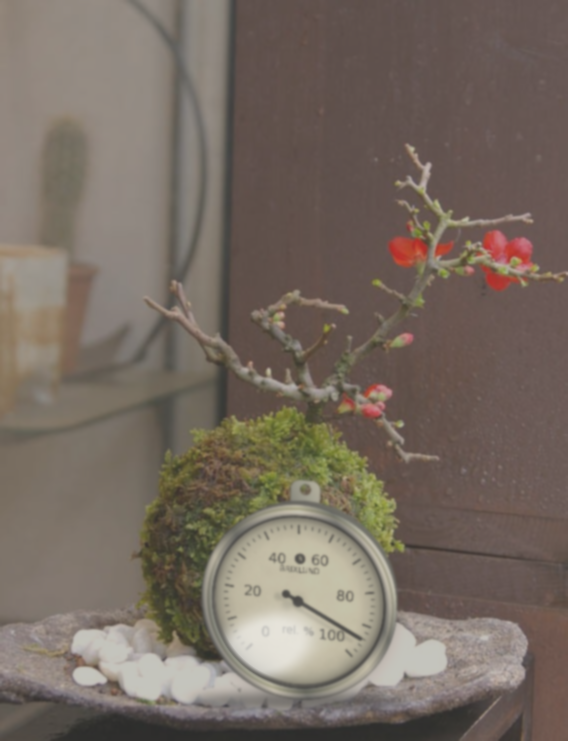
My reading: 94 %
